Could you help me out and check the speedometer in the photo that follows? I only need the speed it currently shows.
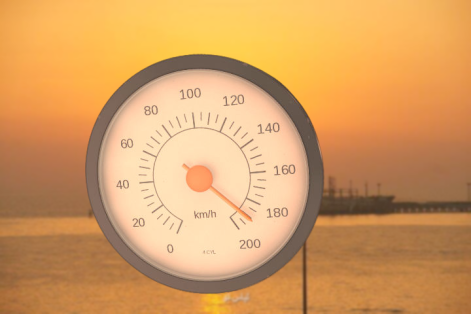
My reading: 190 km/h
